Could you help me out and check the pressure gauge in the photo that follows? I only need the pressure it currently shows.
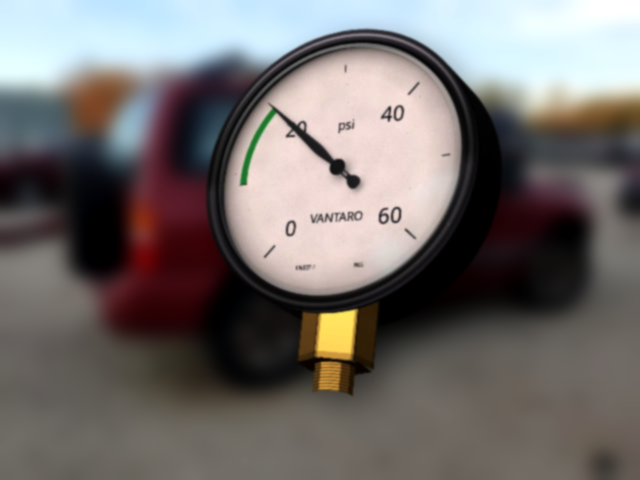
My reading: 20 psi
